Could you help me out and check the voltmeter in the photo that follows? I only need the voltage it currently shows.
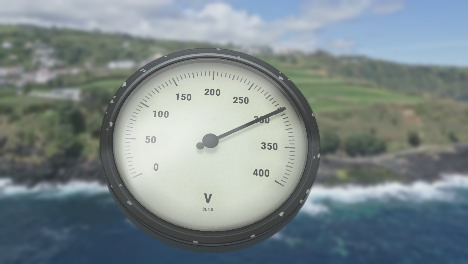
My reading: 300 V
